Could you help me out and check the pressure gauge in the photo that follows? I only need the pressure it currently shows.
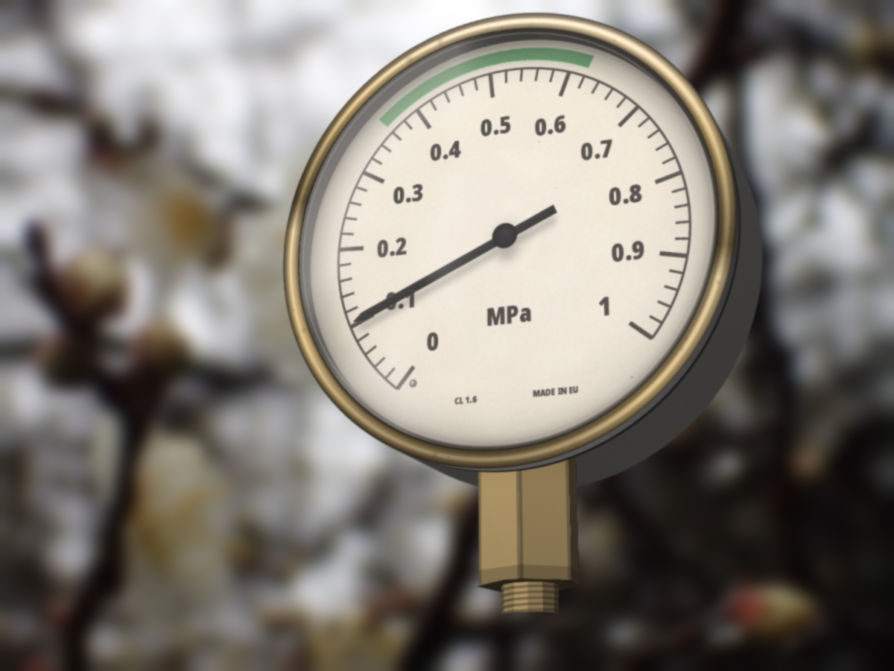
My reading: 0.1 MPa
